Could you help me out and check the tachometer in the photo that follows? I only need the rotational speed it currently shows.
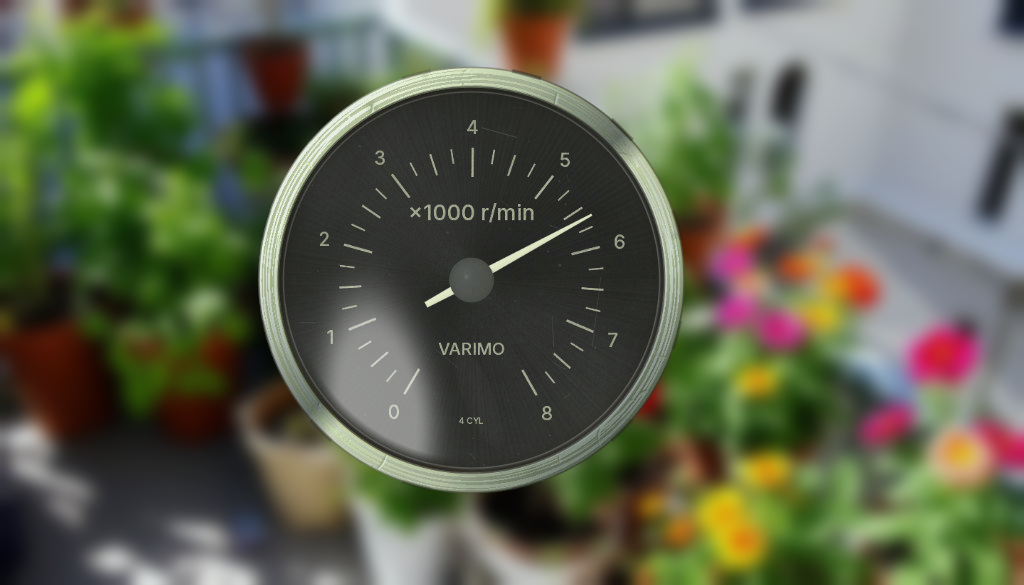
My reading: 5625 rpm
